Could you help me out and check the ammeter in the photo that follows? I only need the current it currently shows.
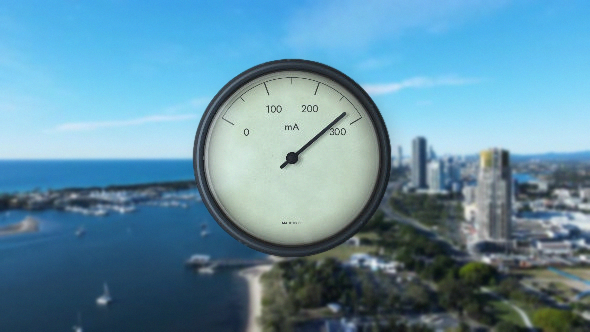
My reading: 275 mA
